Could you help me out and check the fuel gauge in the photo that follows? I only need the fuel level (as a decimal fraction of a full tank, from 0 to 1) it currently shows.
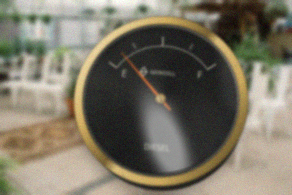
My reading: 0.125
